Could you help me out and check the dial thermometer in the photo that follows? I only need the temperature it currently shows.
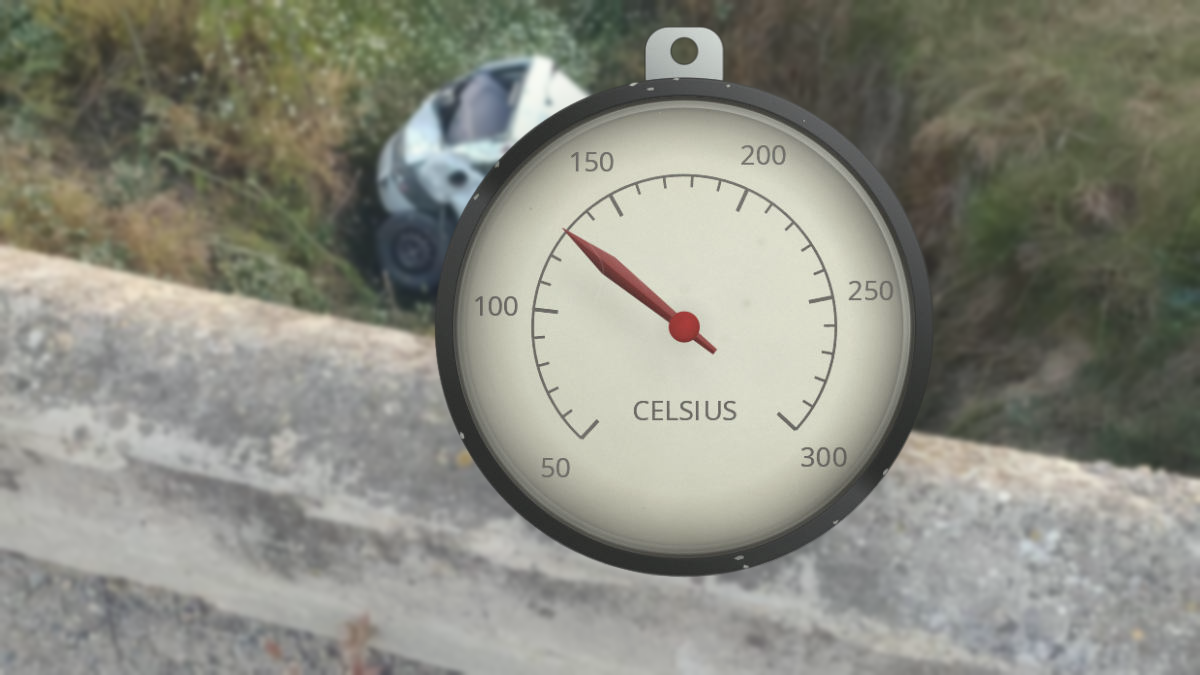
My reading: 130 °C
